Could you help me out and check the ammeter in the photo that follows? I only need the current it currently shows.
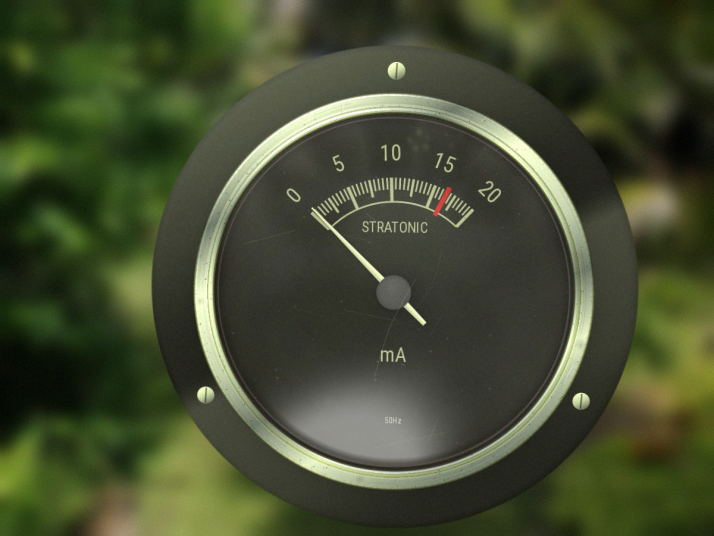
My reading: 0.5 mA
